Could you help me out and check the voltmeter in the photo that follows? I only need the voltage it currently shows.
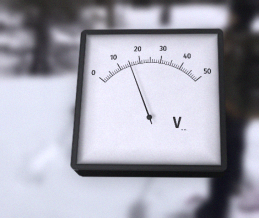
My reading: 15 V
